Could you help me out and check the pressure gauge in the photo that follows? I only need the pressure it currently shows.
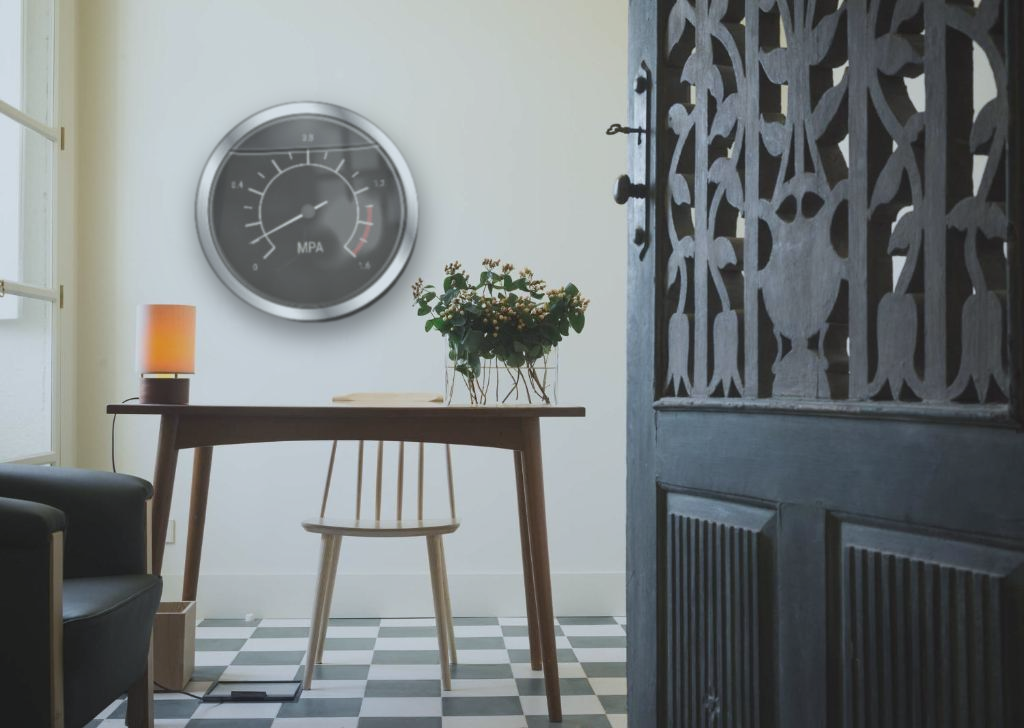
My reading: 0.1 MPa
